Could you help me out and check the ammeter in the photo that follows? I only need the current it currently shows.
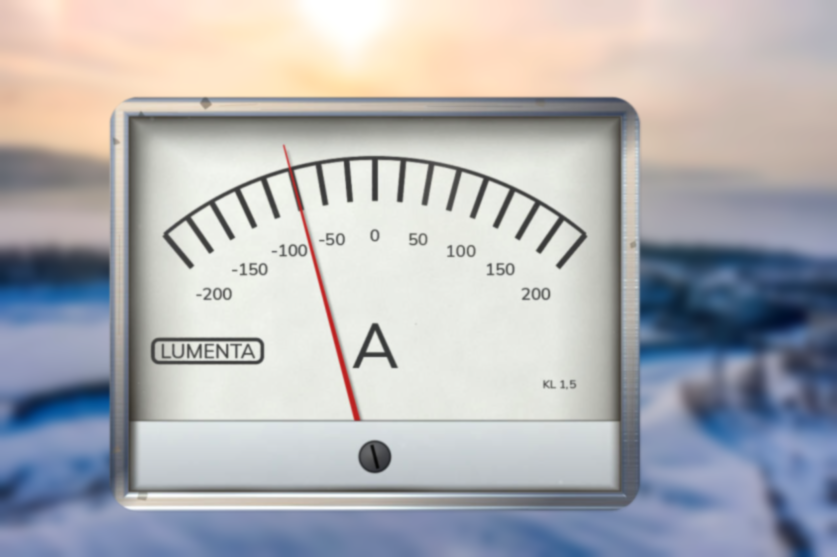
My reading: -75 A
